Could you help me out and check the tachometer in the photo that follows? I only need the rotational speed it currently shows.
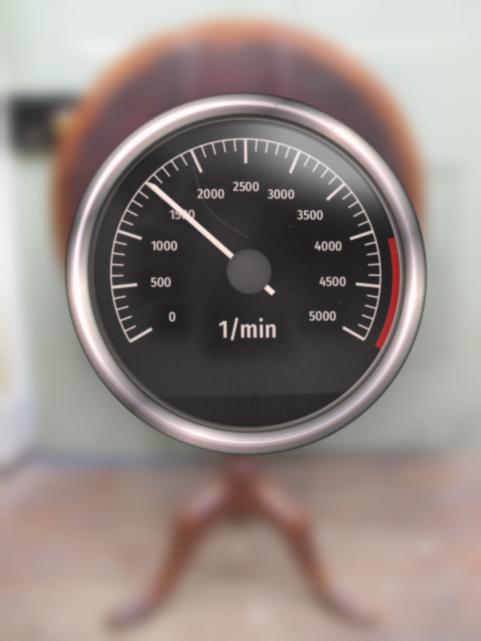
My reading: 1500 rpm
